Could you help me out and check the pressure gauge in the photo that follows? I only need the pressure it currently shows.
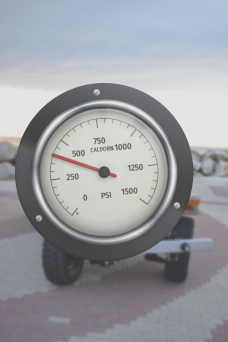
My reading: 400 psi
